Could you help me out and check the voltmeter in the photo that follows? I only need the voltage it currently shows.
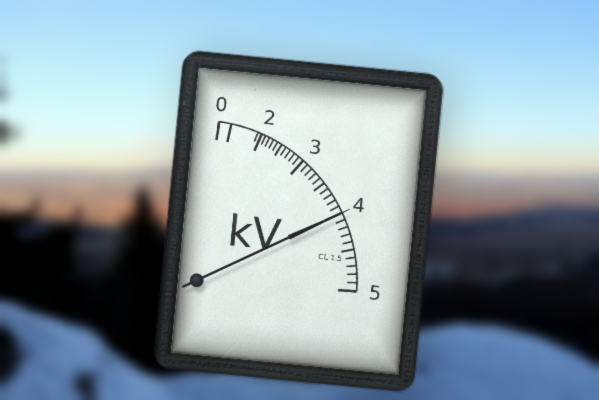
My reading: 4 kV
